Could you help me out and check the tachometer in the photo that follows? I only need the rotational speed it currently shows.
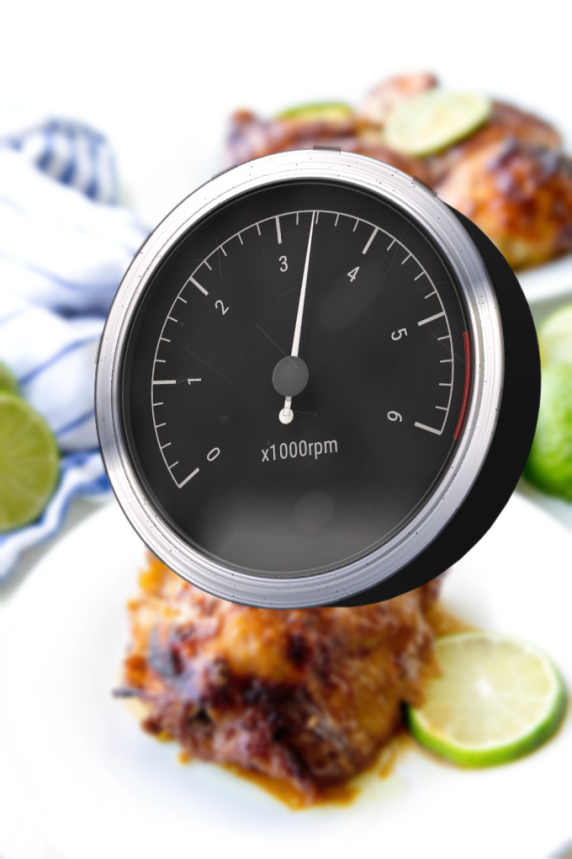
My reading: 3400 rpm
